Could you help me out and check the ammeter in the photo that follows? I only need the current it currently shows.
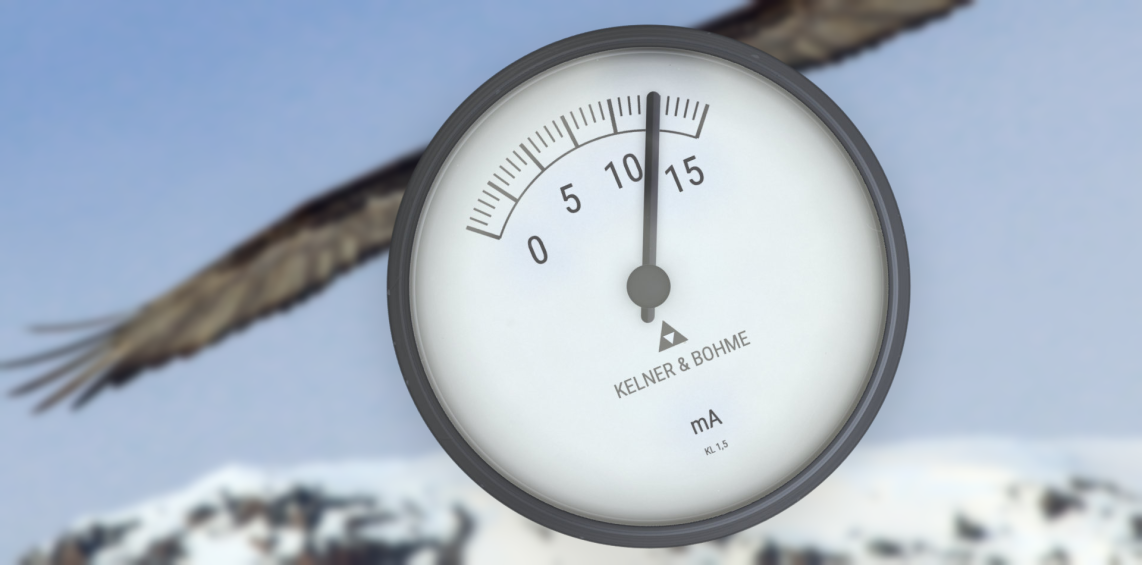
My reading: 12.25 mA
